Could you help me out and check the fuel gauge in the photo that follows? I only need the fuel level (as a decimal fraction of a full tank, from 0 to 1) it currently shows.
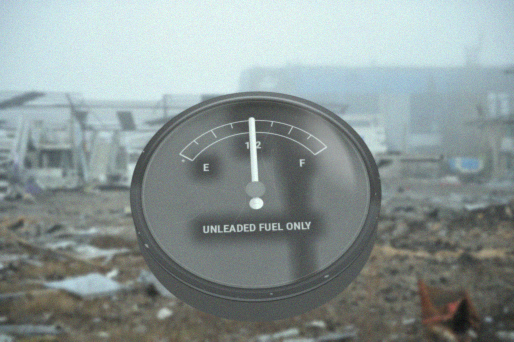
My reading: 0.5
